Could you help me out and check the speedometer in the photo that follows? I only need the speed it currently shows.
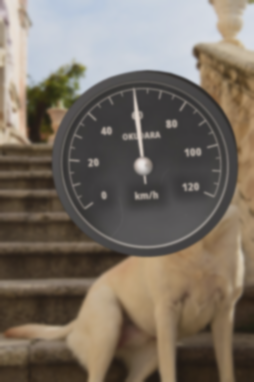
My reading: 60 km/h
